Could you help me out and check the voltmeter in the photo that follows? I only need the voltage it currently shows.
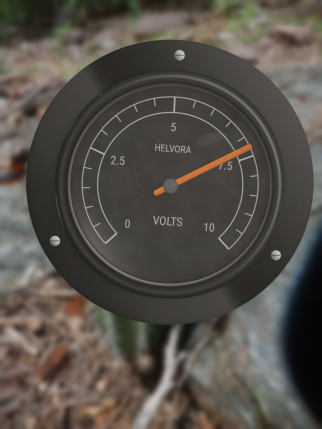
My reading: 7.25 V
